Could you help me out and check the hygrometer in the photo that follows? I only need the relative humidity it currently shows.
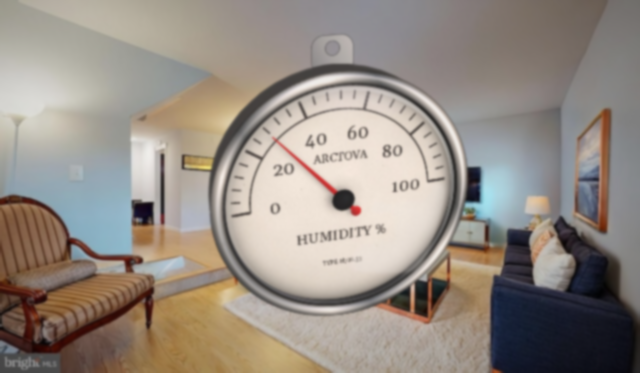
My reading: 28 %
